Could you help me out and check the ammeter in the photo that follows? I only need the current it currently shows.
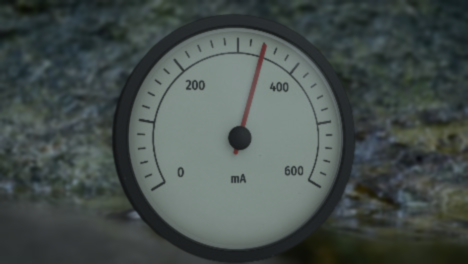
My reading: 340 mA
